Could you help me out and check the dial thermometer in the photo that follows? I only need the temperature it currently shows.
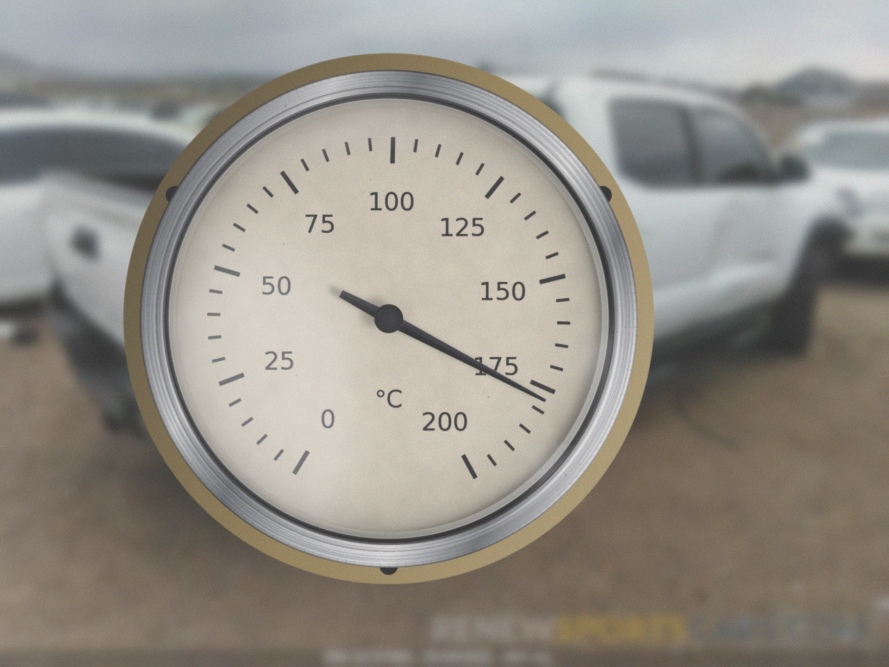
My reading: 177.5 °C
